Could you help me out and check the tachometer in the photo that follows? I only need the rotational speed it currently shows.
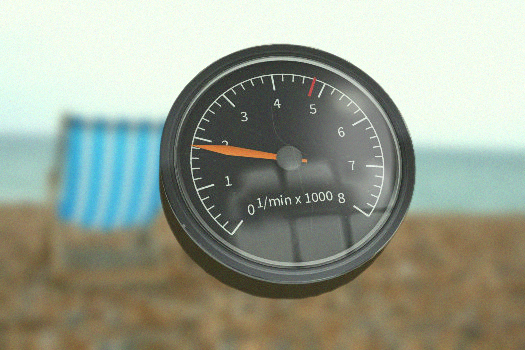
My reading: 1800 rpm
